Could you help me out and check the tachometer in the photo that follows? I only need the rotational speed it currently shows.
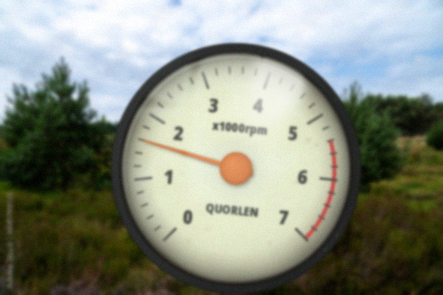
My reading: 1600 rpm
